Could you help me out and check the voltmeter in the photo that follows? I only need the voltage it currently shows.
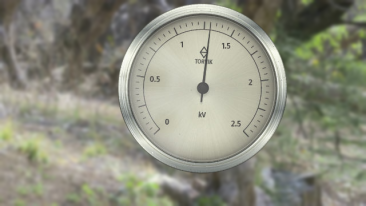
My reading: 1.3 kV
